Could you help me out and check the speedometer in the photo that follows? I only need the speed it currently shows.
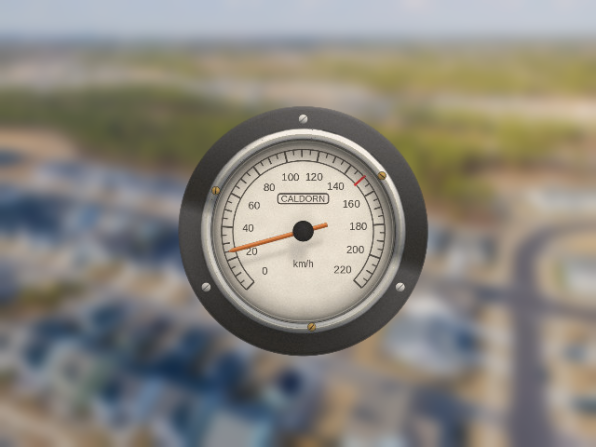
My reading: 25 km/h
